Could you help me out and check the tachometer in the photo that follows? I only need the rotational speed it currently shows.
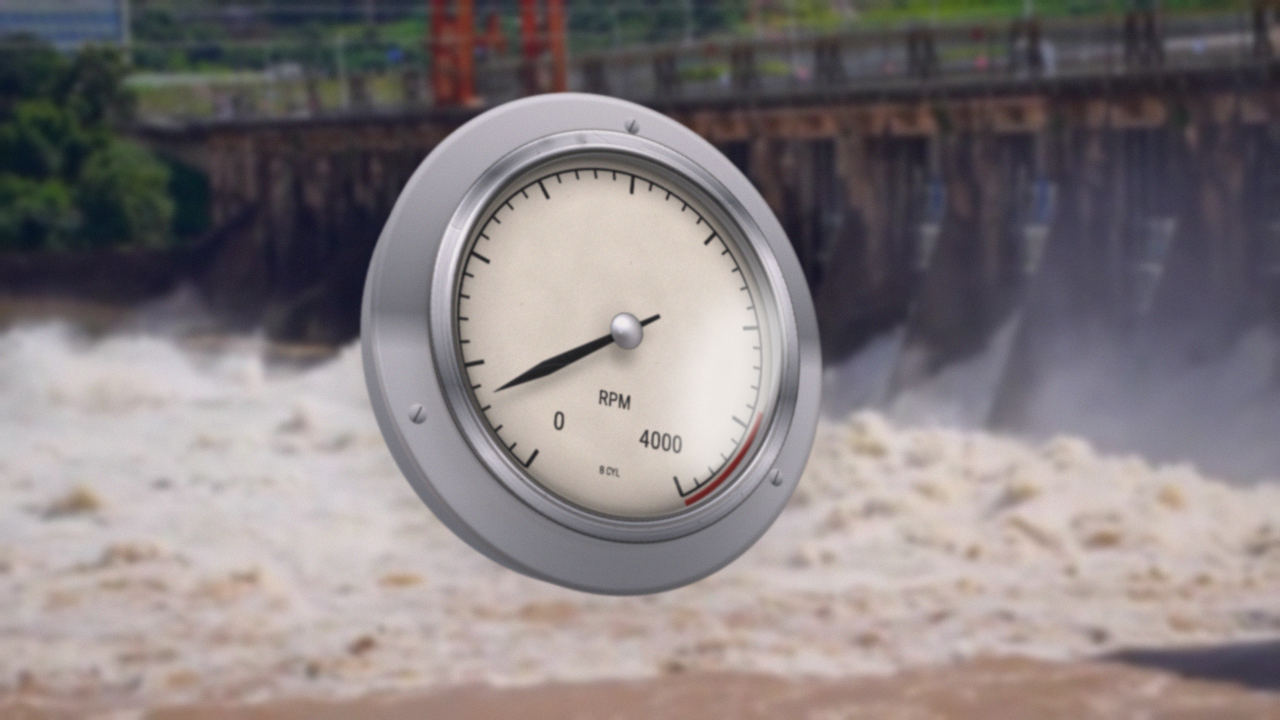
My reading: 350 rpm
